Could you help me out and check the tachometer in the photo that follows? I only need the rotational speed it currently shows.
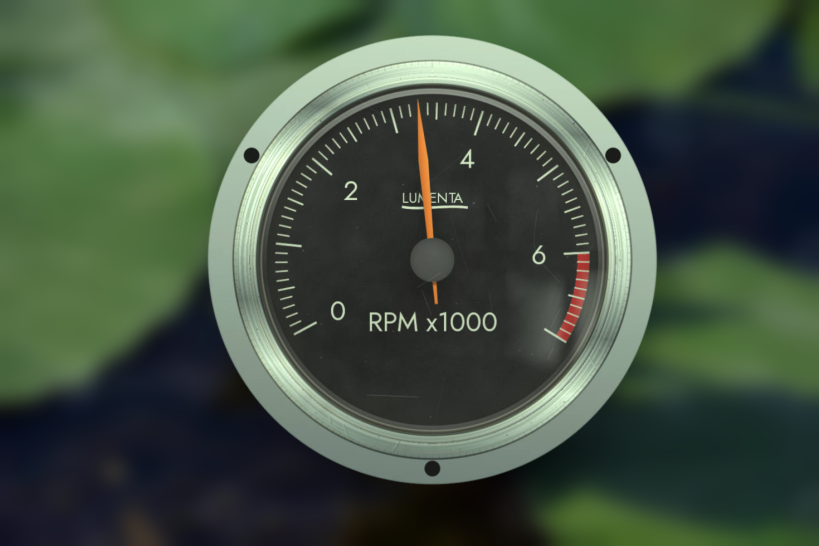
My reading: 3300 rpm
